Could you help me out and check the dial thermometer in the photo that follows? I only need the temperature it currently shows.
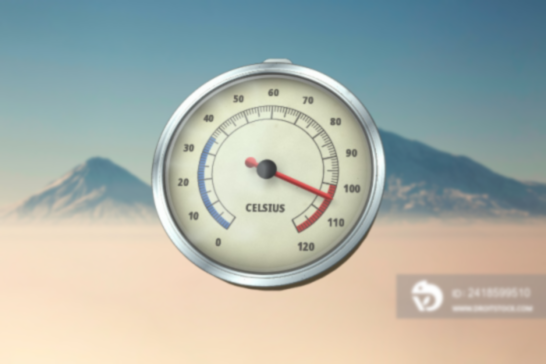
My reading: 105 °C
